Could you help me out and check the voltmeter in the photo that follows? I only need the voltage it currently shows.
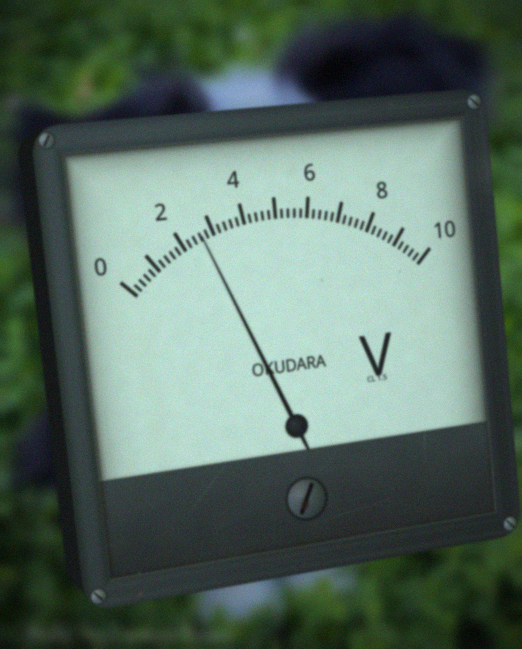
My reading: 2.6 V
